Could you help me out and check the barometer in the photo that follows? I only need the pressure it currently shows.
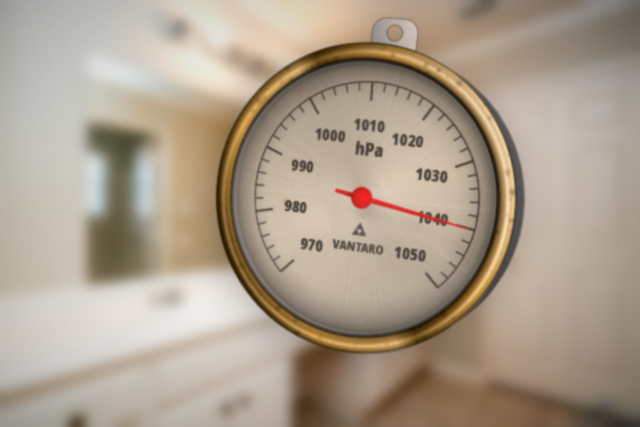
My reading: 1040 hPa
